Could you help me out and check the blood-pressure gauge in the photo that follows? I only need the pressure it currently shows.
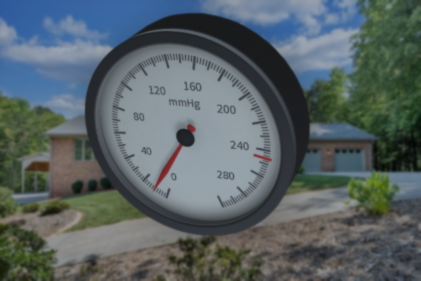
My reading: 10 mmHg
